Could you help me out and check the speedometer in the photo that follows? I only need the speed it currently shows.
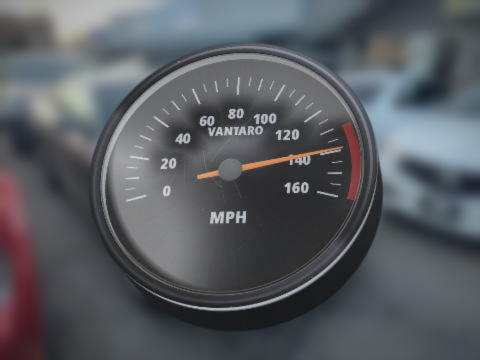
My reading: 140 mph
